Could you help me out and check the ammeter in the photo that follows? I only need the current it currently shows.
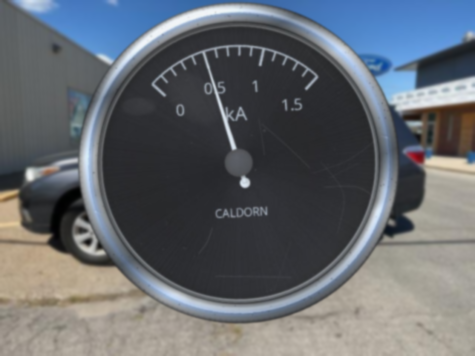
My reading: 0.5 kA
